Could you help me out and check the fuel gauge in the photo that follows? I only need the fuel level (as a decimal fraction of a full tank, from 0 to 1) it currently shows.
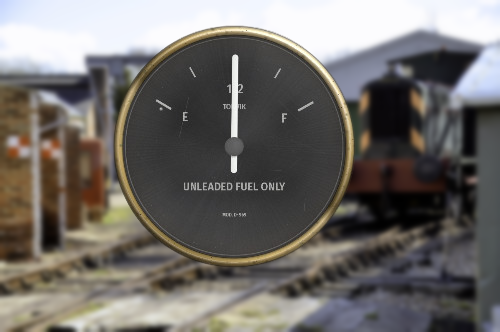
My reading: 0.5
